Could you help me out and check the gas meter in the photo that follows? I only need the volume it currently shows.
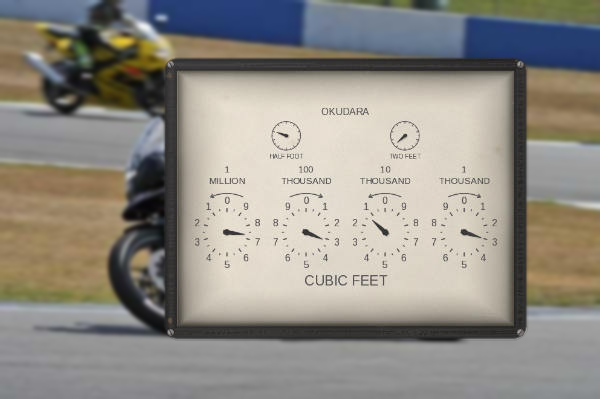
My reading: 731300 ft³
